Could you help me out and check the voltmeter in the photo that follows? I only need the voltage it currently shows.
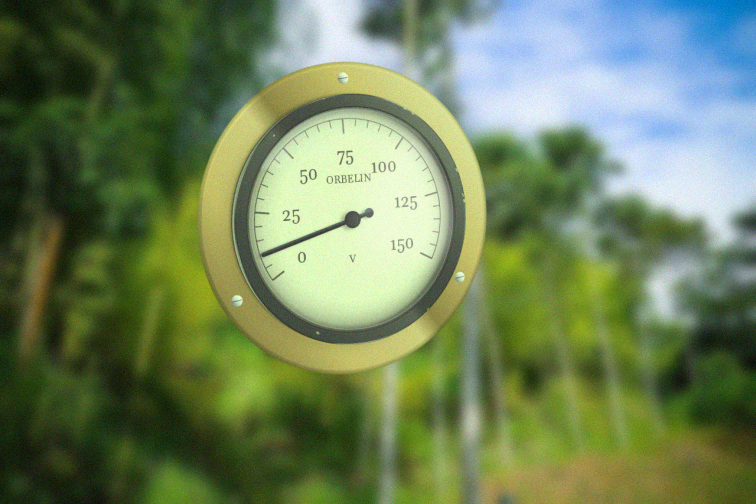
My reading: 10 V
